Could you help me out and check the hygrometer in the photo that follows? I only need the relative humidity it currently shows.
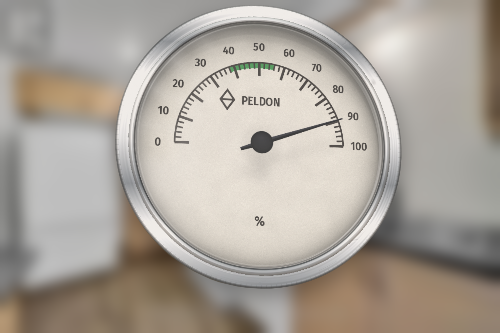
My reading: 90 %
